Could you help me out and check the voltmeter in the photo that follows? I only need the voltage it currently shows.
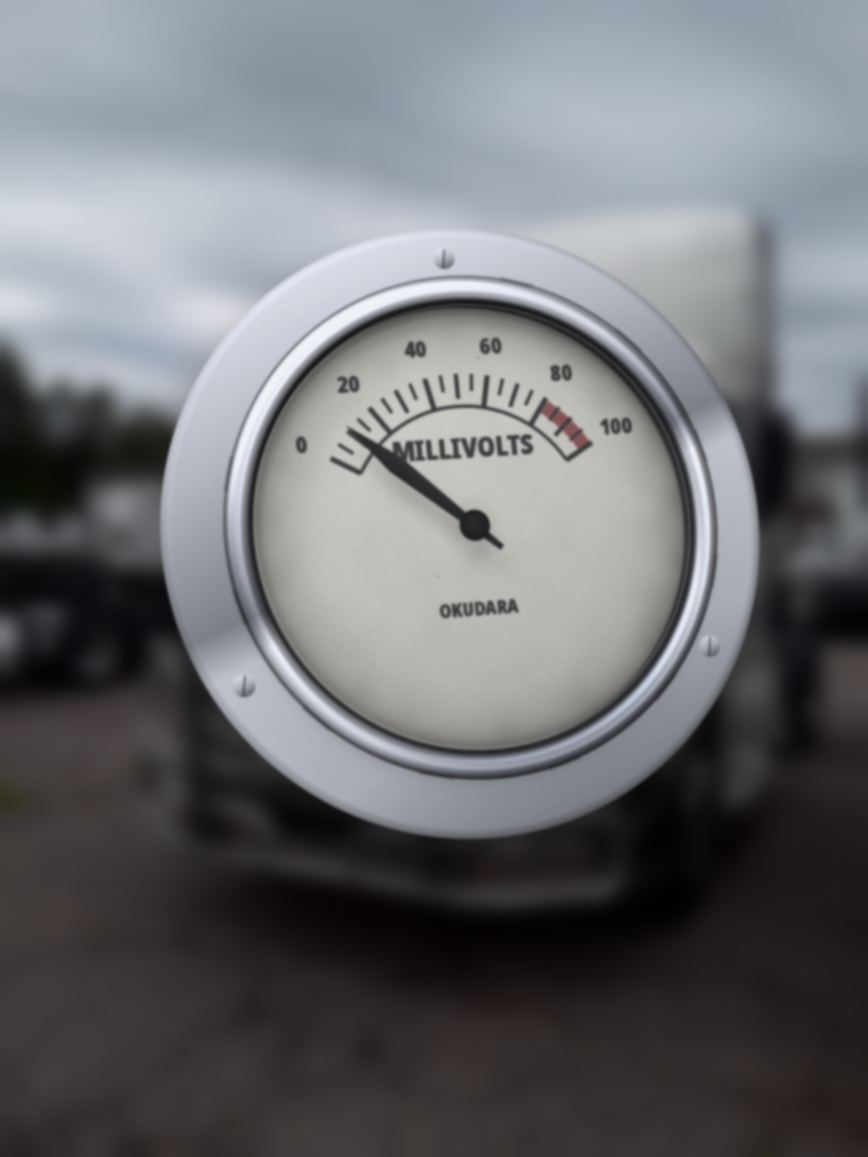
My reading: 10 mV
